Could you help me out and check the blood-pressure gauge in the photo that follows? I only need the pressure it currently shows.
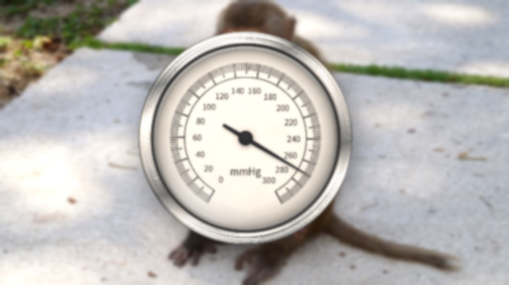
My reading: 270 mmHg
